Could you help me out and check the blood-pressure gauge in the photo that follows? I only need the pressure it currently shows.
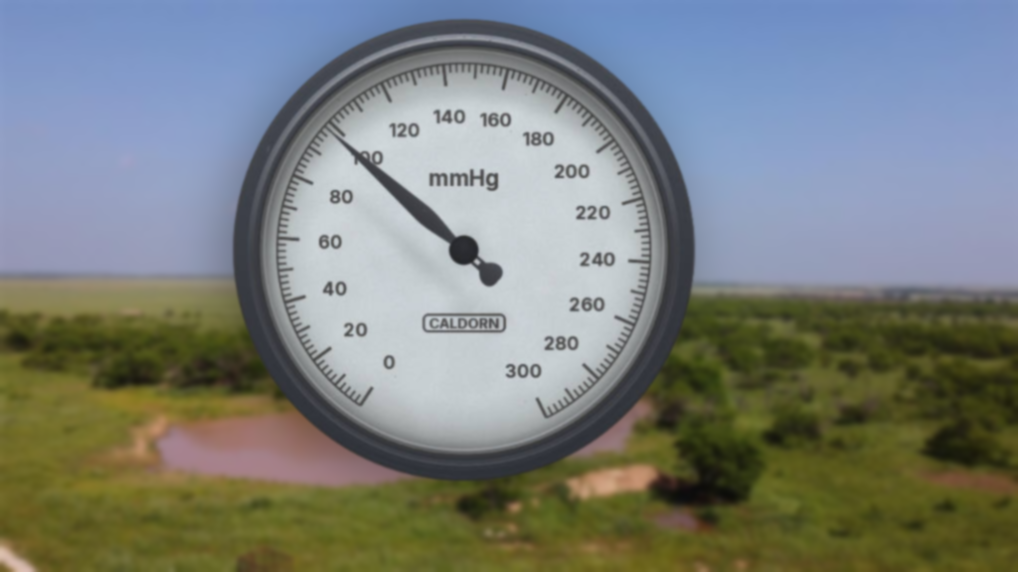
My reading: 98 mmHg
